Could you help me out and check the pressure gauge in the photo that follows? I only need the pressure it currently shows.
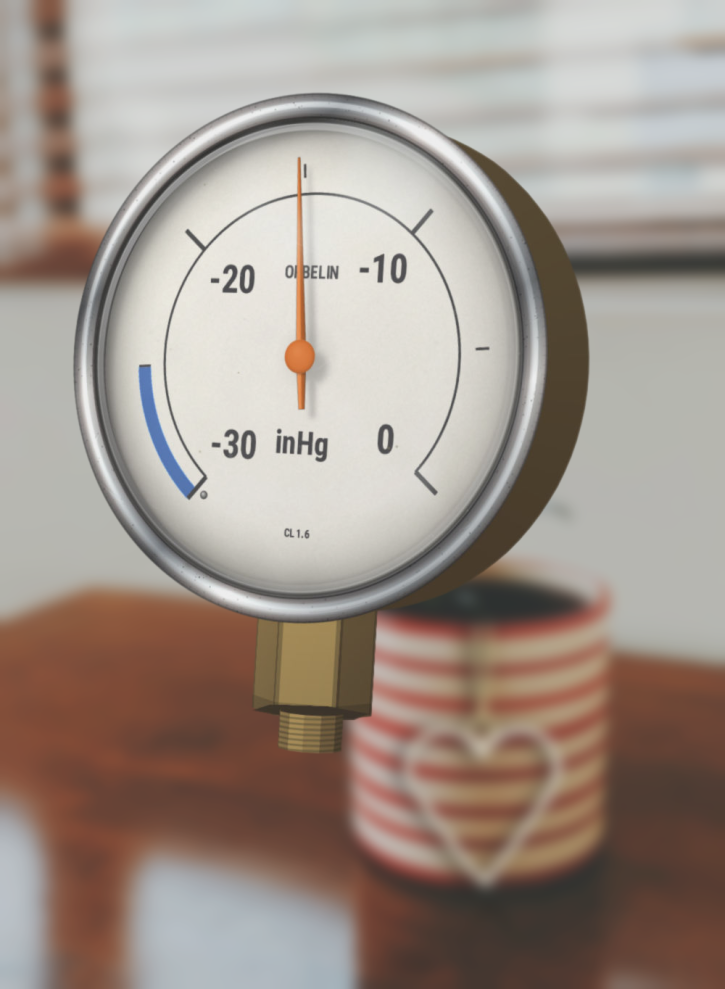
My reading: -15 inHg
